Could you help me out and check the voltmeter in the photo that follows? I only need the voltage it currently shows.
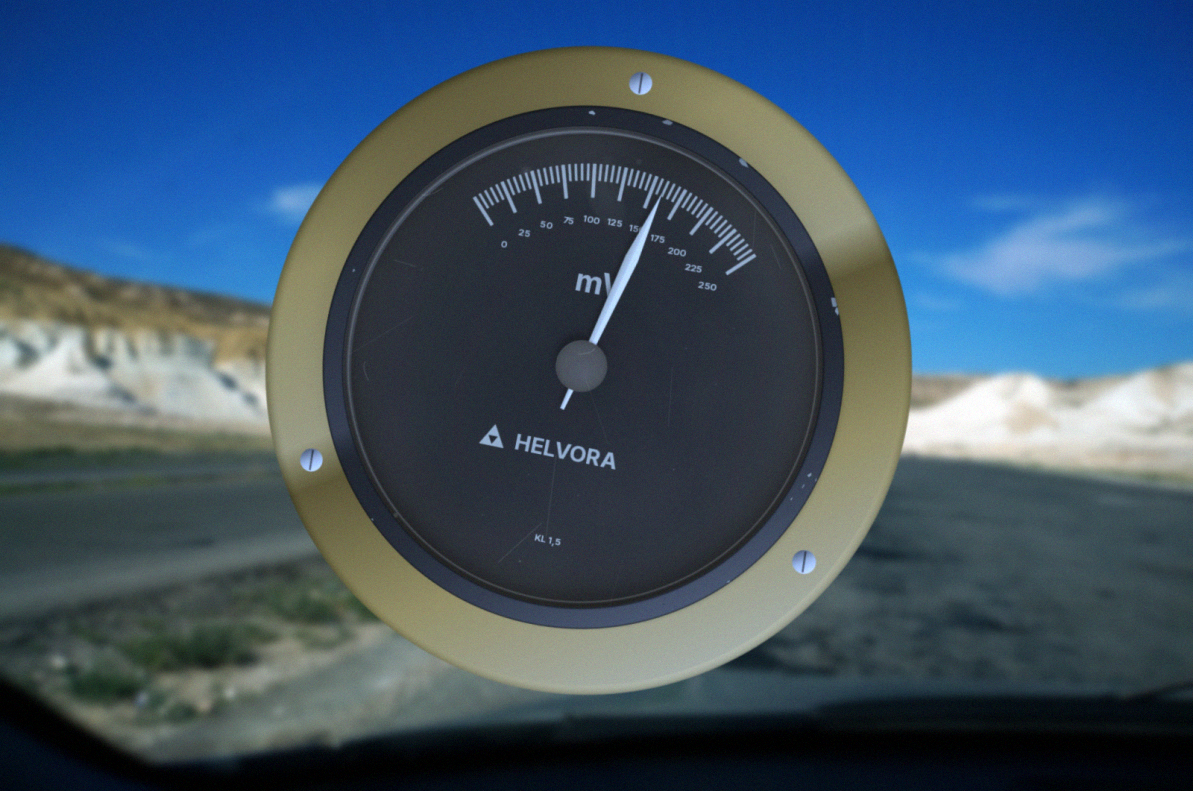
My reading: 160 mV
